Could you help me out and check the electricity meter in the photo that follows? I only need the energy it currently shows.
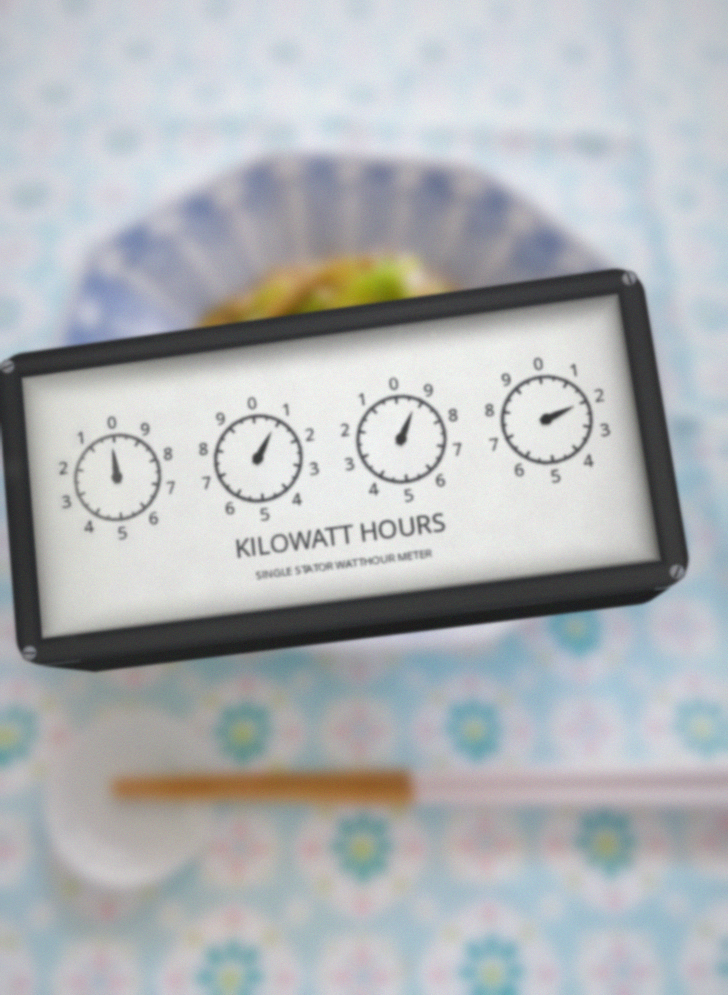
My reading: 92 kWh
